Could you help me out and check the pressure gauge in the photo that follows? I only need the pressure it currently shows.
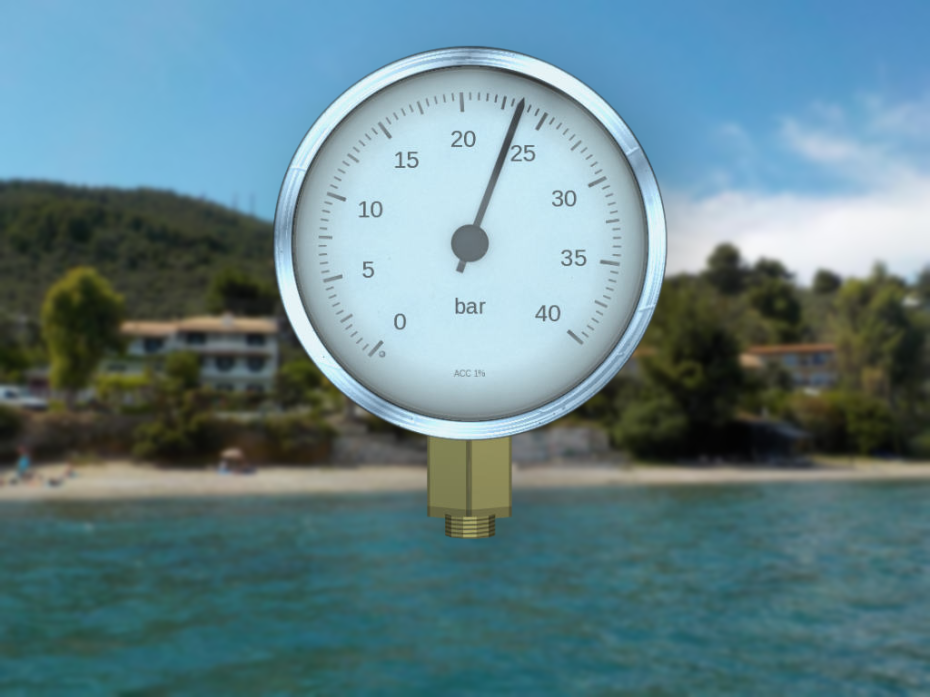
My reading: 23.5 bar
